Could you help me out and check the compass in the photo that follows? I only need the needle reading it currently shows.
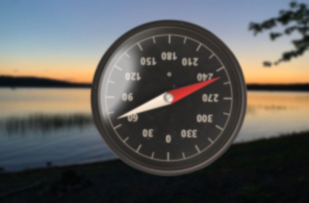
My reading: 247.5 °
